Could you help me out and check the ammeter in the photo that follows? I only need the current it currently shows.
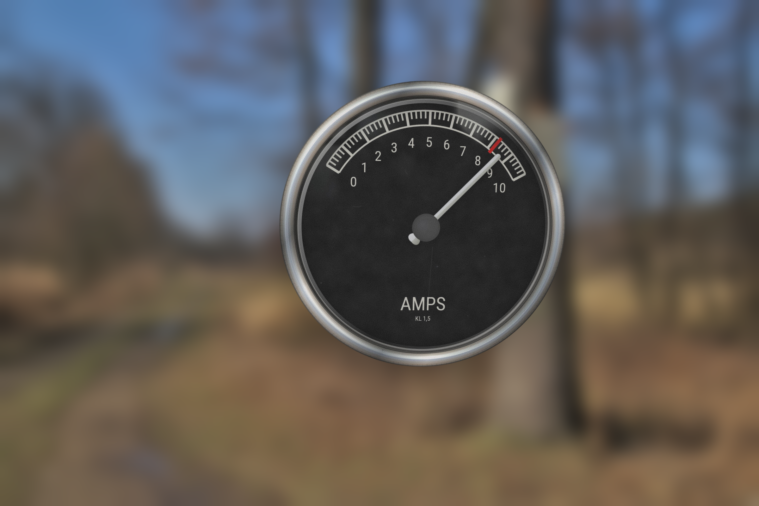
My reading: 8.6 A
